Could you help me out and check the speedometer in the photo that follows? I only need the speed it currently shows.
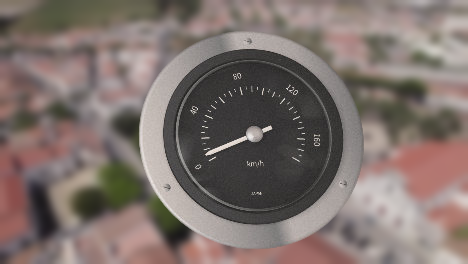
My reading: 5 km/h
